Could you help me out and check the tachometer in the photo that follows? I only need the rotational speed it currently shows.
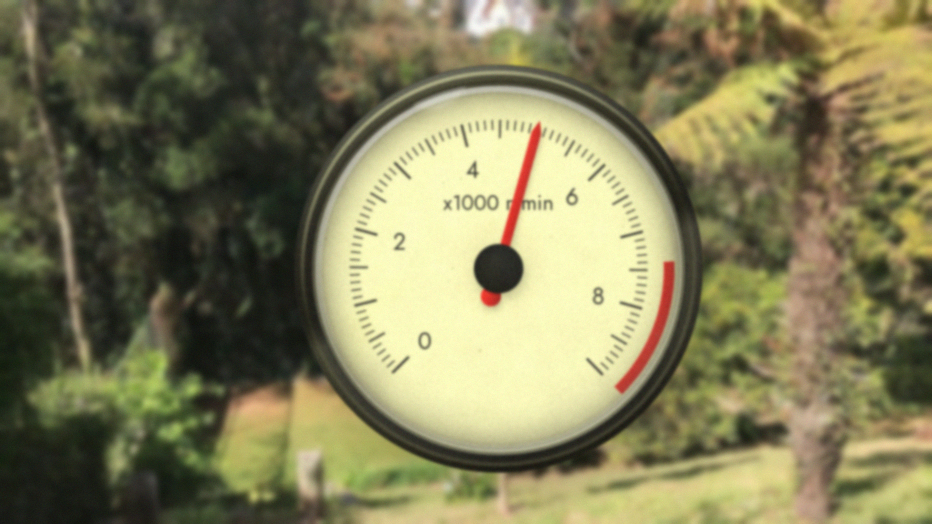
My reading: 5000 rpm
